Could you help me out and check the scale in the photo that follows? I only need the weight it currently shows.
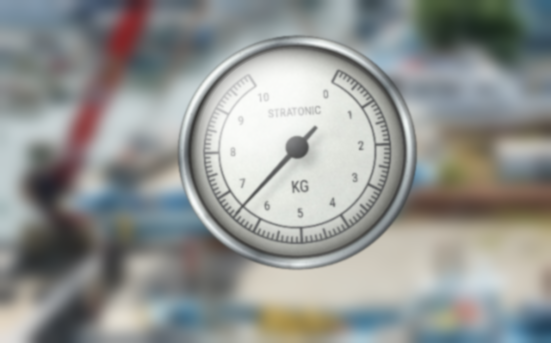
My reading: 6.5 kg
